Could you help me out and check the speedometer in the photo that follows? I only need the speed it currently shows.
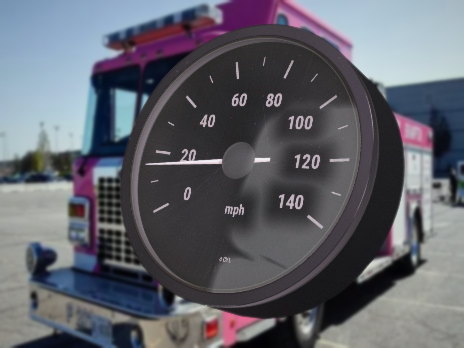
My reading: 15 mph
